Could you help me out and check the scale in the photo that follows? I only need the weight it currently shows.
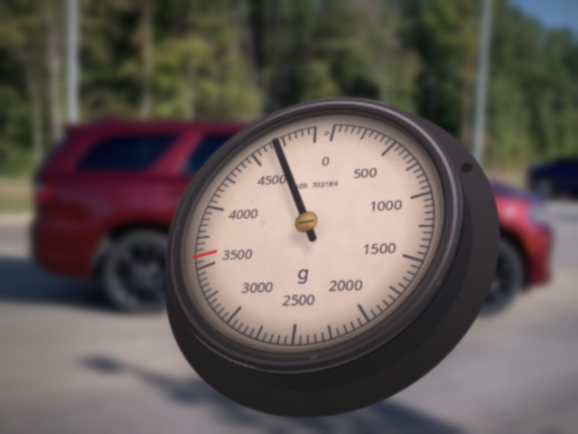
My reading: 4700 g
